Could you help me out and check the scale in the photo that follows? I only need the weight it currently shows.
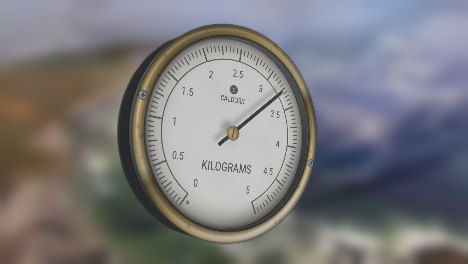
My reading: 3.25 kg
